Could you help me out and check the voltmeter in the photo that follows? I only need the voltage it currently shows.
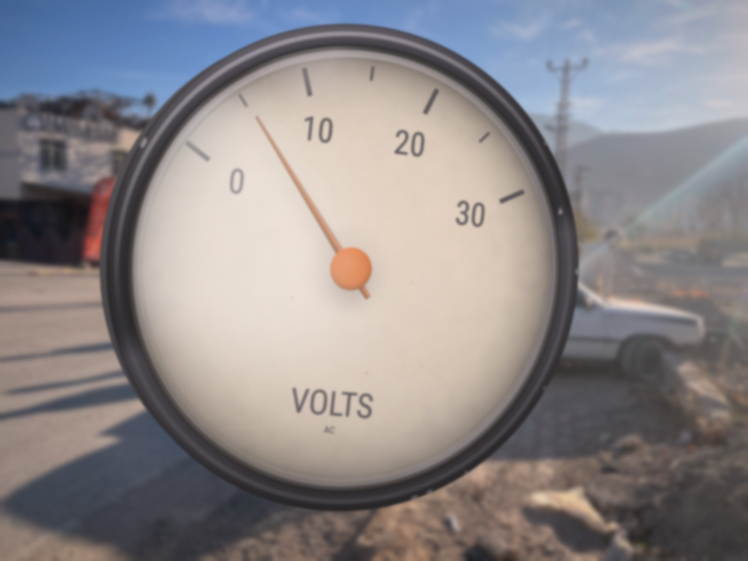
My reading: 5 V
